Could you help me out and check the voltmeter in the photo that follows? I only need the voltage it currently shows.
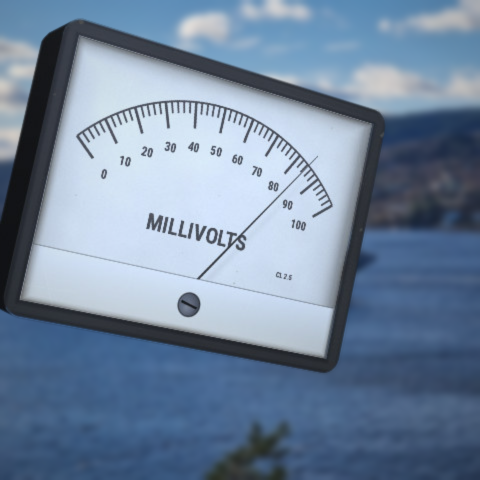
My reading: 84 mV
